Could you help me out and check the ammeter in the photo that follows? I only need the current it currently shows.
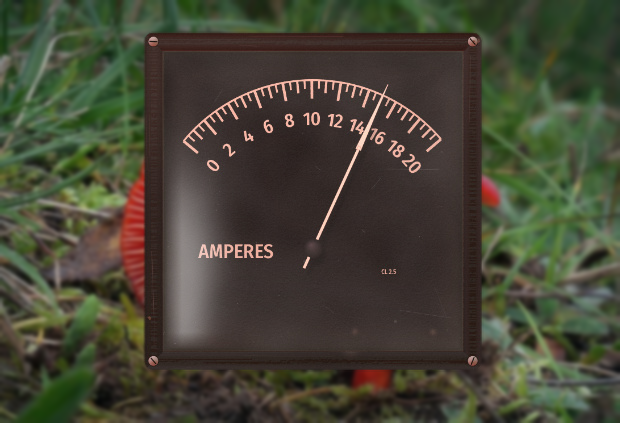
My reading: 15 A
